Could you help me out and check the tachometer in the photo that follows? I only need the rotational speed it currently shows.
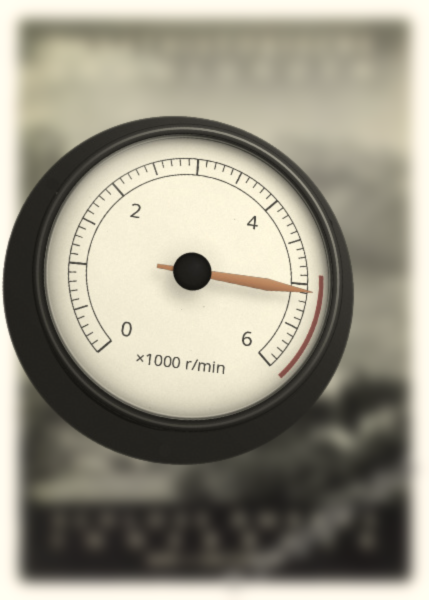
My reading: 5100 rpm
